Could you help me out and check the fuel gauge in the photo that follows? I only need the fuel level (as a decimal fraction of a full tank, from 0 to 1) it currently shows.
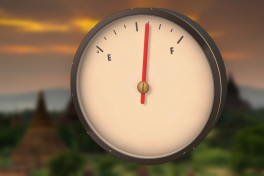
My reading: 0.625
